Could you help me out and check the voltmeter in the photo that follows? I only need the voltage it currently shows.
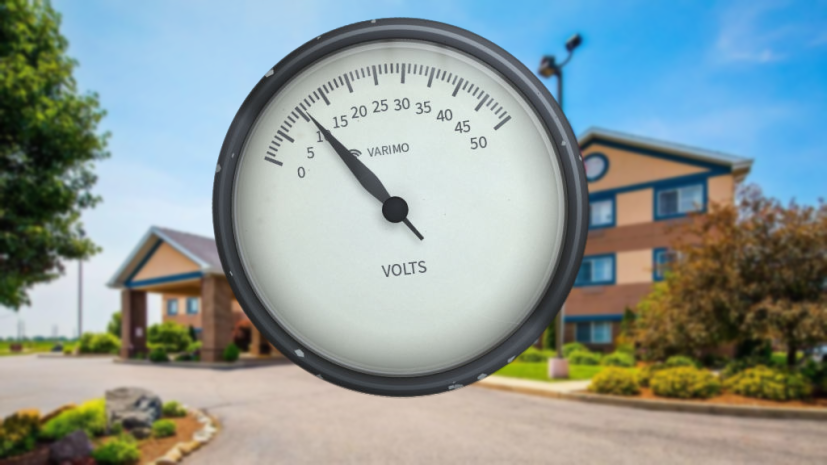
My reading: 11 V
